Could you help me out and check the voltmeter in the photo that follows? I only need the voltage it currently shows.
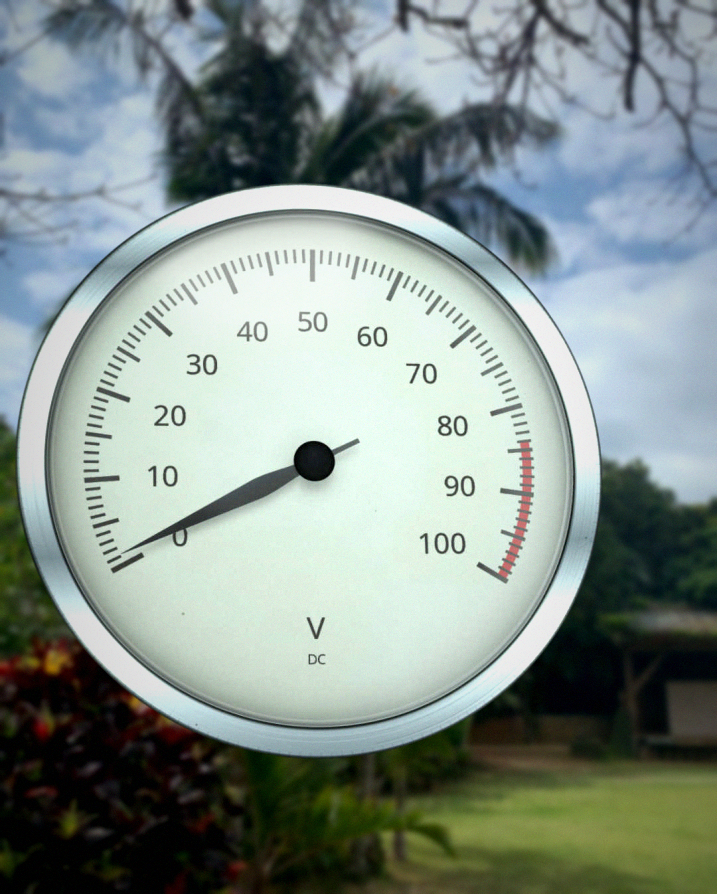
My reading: 1 V
